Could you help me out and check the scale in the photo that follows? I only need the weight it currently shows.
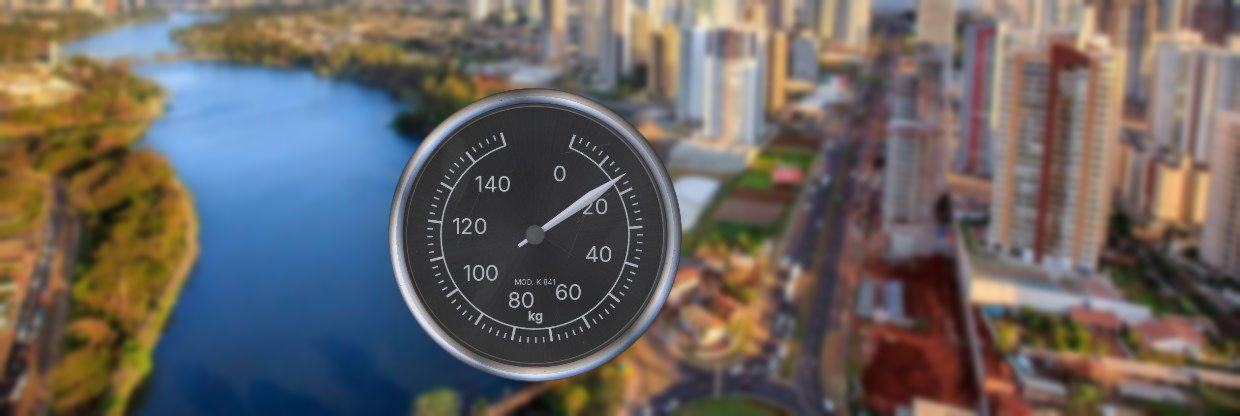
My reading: 16 kg
